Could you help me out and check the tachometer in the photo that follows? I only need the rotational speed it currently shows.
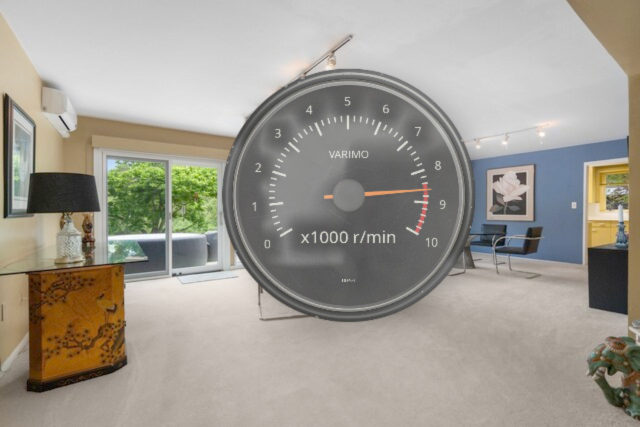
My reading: 8600 rpm
